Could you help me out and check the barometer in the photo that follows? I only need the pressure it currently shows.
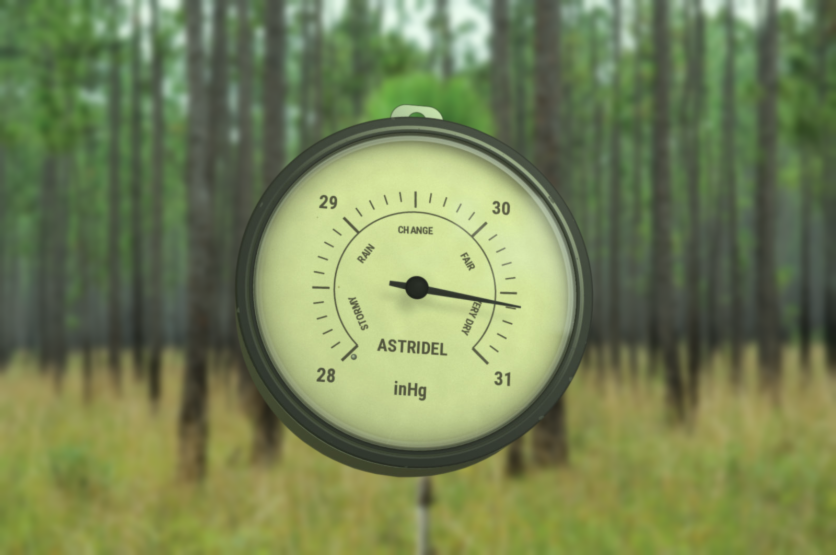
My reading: 30.6 inHg
